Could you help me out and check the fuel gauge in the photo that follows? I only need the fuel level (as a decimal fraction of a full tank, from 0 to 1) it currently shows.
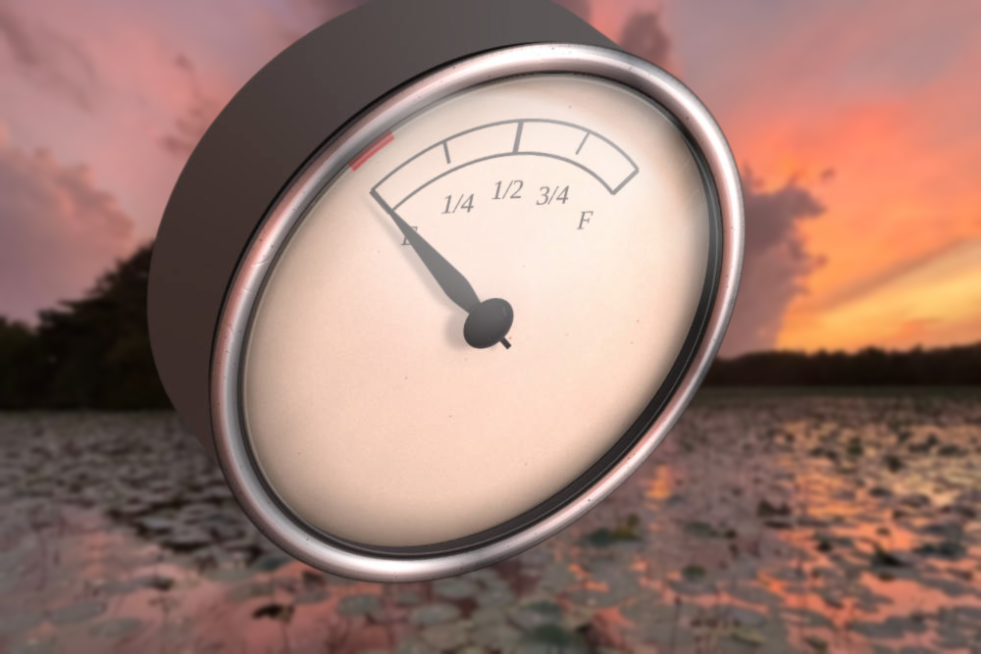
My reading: 0
